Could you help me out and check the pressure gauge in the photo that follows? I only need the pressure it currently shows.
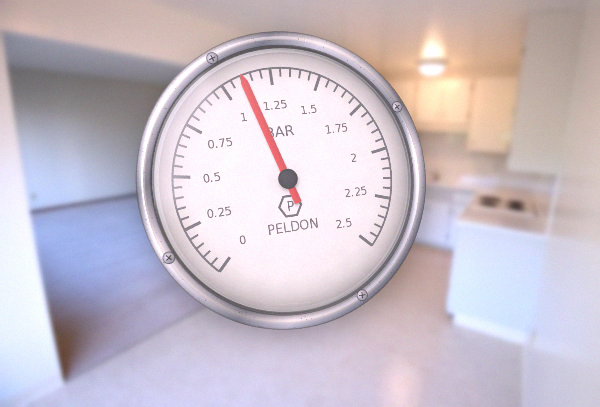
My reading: 1.1 bar
